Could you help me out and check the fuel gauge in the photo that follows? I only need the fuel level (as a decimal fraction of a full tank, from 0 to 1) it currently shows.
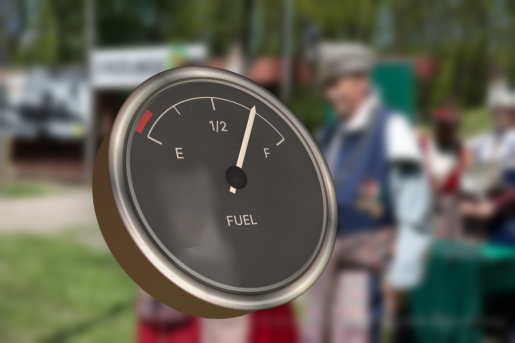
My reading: 0.75
